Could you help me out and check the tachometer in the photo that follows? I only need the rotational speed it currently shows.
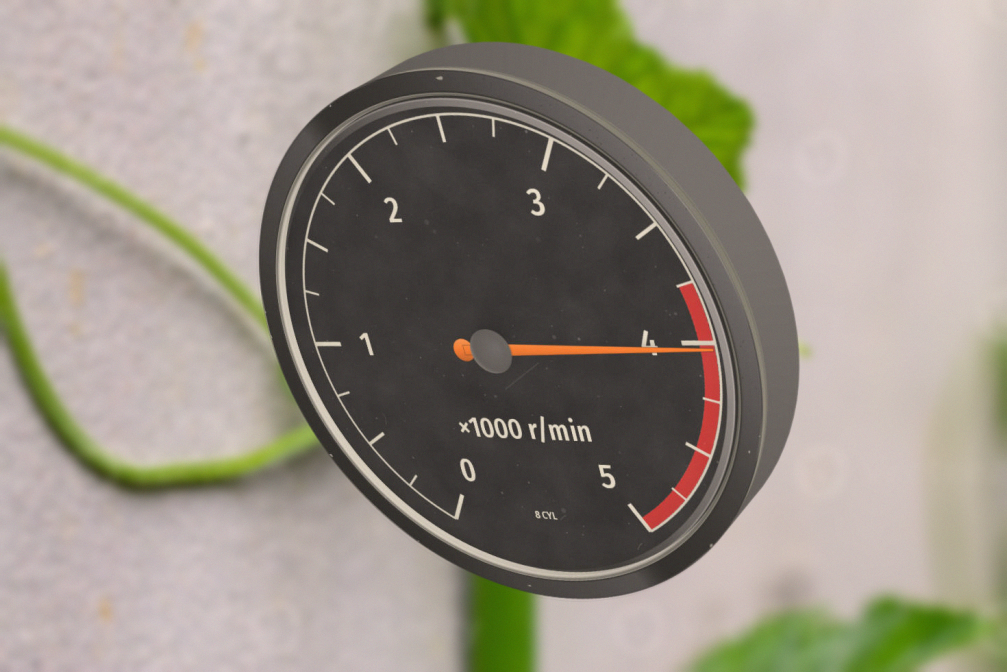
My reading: 4000 rpm
